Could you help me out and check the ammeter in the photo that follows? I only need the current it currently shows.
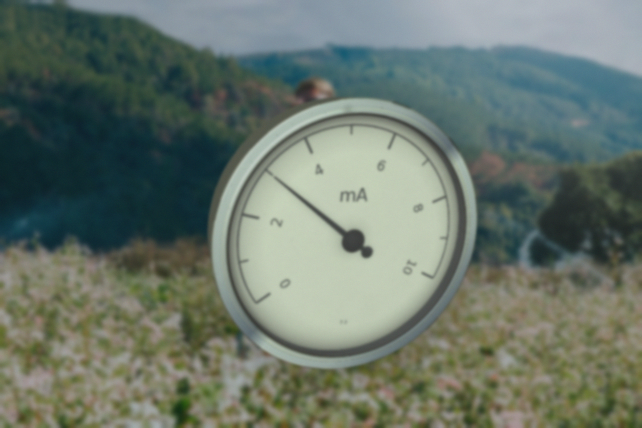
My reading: 3 mA
